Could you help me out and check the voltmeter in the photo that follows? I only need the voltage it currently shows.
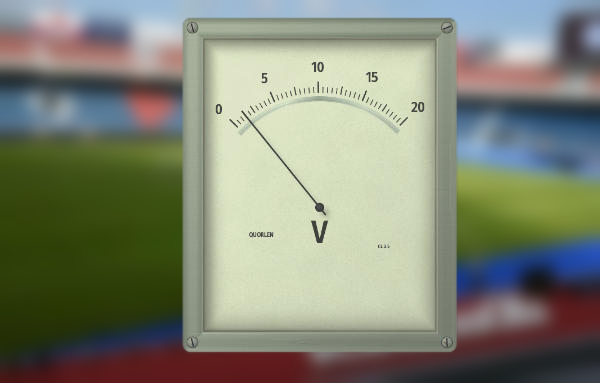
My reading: 1.5 V
